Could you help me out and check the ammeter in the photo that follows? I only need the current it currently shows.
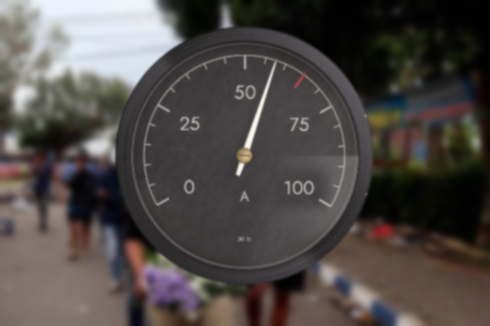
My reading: 57.5 A
